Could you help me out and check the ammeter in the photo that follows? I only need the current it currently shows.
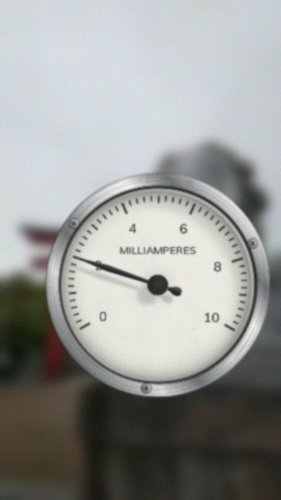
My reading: 2 mA
